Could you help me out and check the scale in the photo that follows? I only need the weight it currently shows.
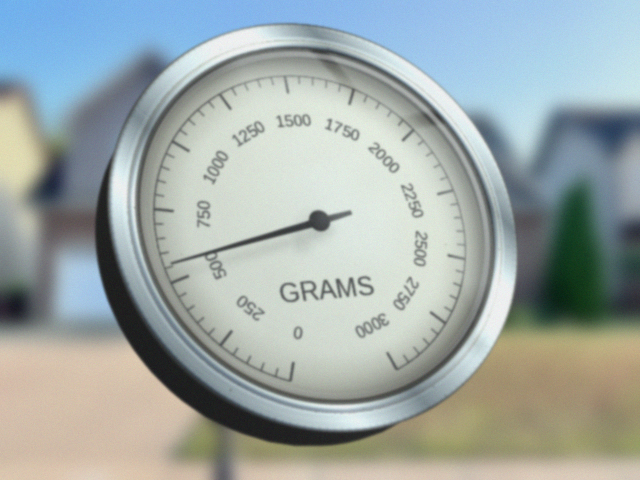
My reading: 550 g
